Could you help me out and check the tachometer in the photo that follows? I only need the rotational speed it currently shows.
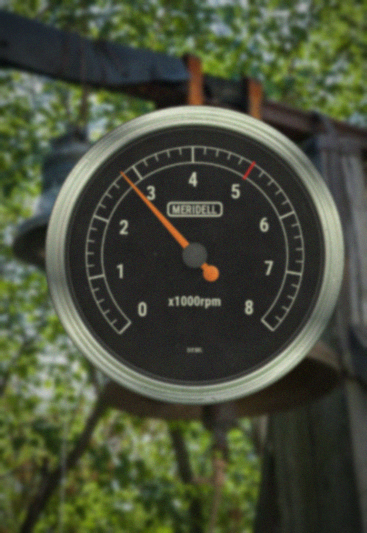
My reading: 2800 rpm
